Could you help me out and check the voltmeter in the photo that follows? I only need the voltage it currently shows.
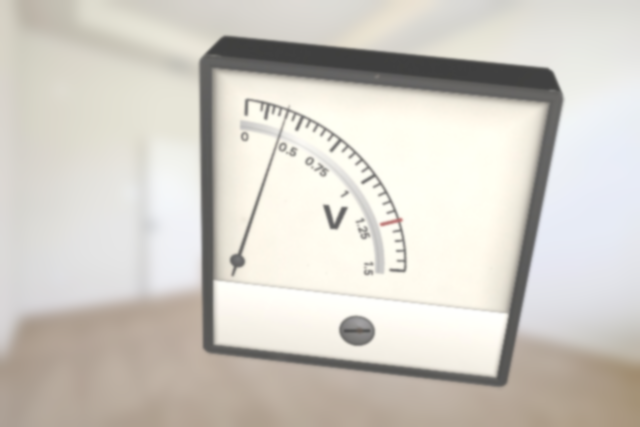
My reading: 0.4 V
